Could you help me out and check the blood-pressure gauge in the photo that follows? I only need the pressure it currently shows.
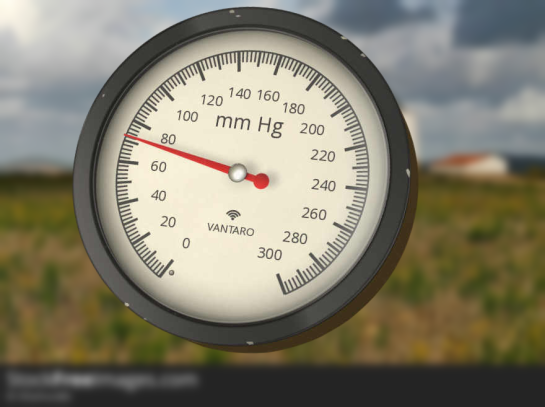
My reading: 72 mmHg
